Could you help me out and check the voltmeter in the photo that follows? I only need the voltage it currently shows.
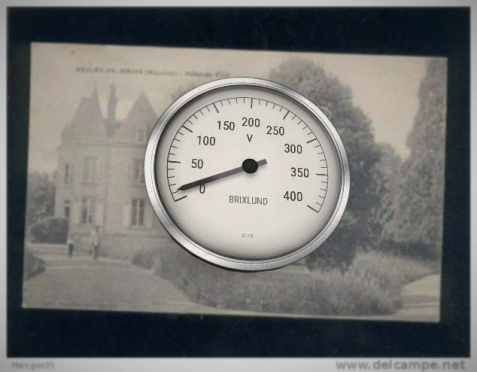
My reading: 10 V
